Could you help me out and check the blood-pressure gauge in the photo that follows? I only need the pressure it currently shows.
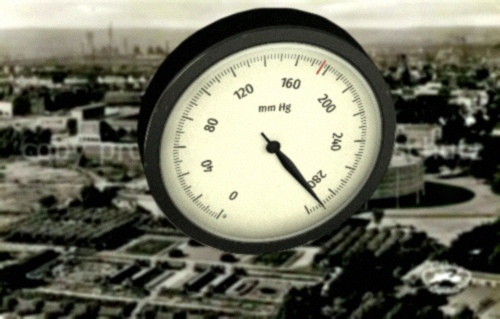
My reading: 290 mmHg
